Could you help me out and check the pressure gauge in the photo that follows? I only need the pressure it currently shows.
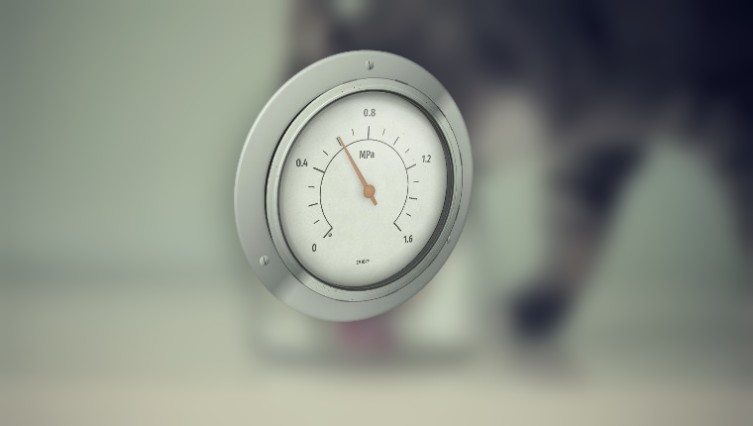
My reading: 0.6 MPa
